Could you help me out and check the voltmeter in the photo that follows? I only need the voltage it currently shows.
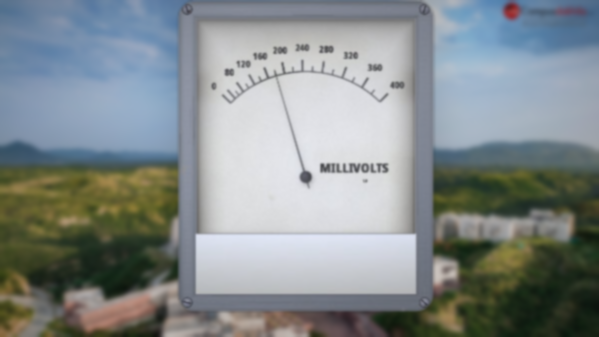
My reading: 180 mV
